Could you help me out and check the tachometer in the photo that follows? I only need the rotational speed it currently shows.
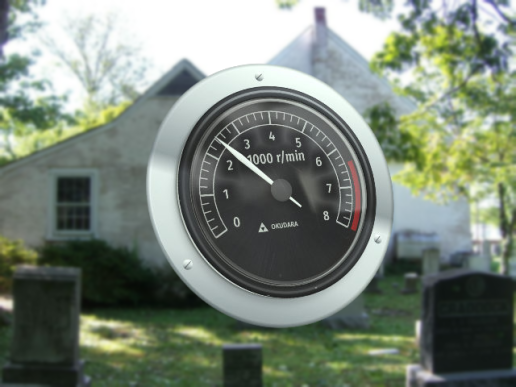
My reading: 2400 rpm
